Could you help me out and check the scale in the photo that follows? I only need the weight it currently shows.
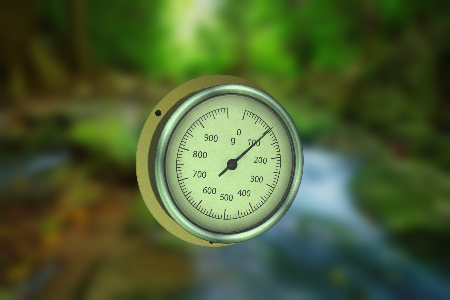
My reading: 100 g
